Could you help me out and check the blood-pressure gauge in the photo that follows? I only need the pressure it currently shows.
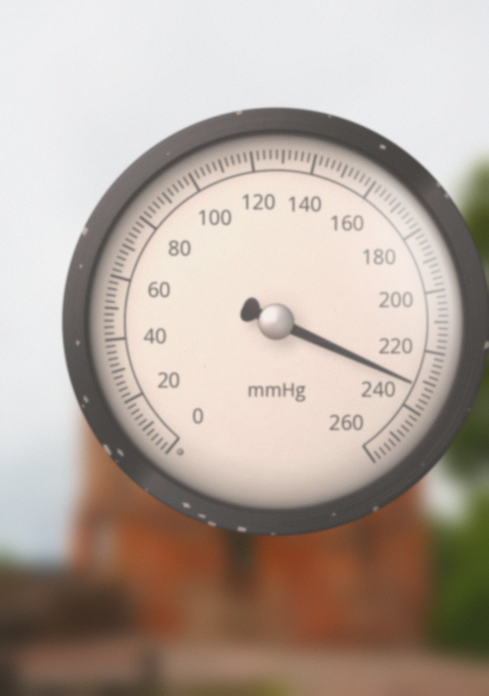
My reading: 232 mmHg
